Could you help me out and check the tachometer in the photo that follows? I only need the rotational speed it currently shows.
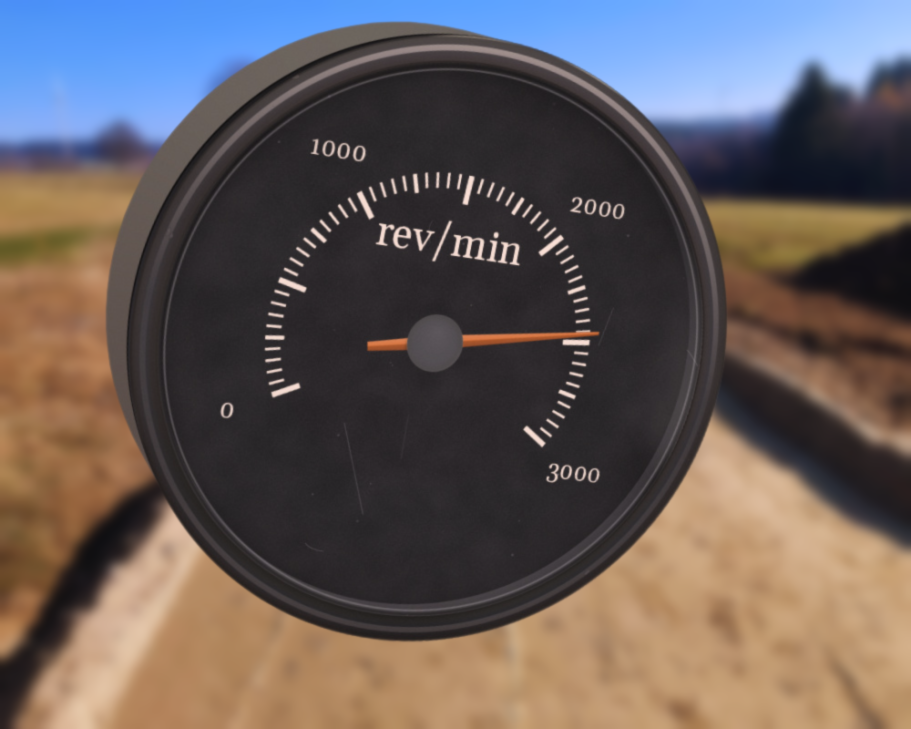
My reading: 2450 rpm
